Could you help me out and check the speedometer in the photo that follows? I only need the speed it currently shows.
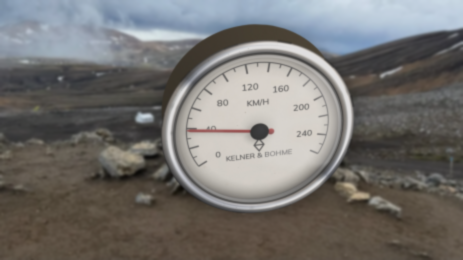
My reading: 40 km/h
